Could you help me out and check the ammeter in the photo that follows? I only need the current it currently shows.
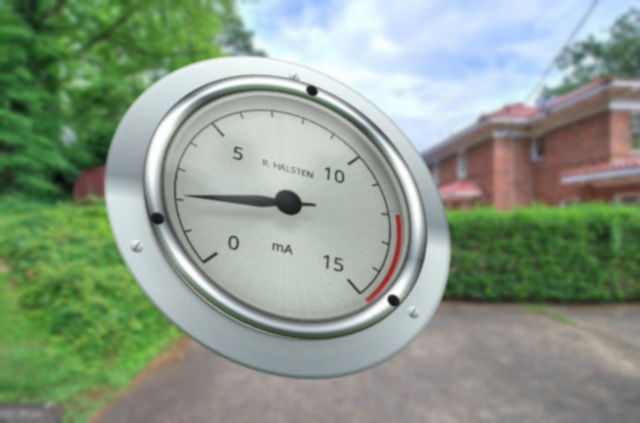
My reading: 2 mA
